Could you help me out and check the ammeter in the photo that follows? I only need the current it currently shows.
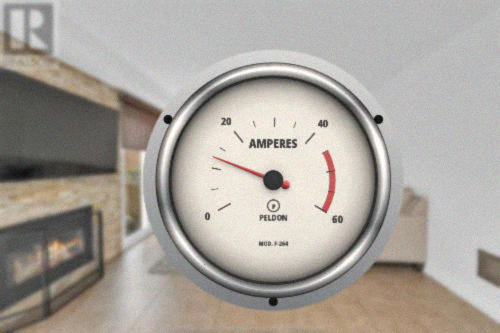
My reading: 12.5 A
